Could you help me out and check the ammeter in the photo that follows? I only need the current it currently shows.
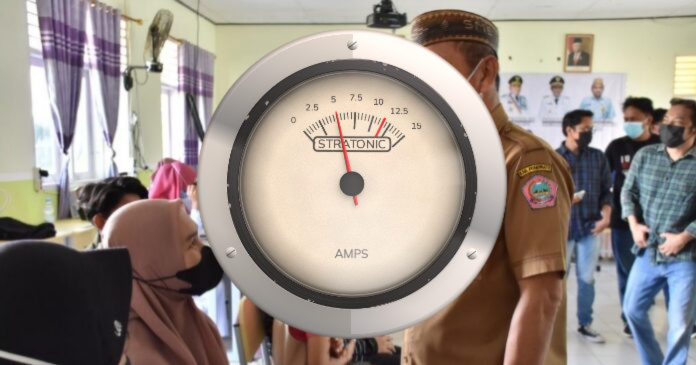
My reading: 5 A
